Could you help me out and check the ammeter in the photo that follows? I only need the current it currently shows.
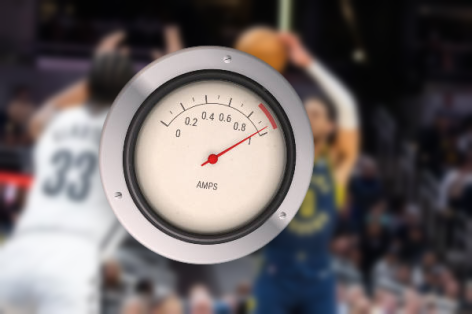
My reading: 0.95 A
